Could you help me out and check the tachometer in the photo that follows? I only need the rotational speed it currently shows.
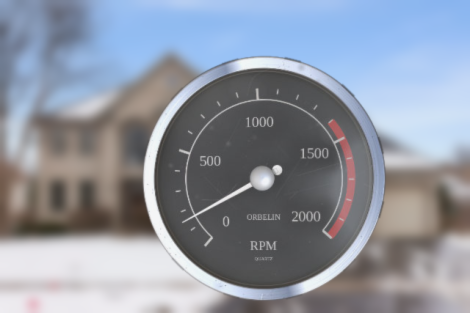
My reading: 150 rpm
